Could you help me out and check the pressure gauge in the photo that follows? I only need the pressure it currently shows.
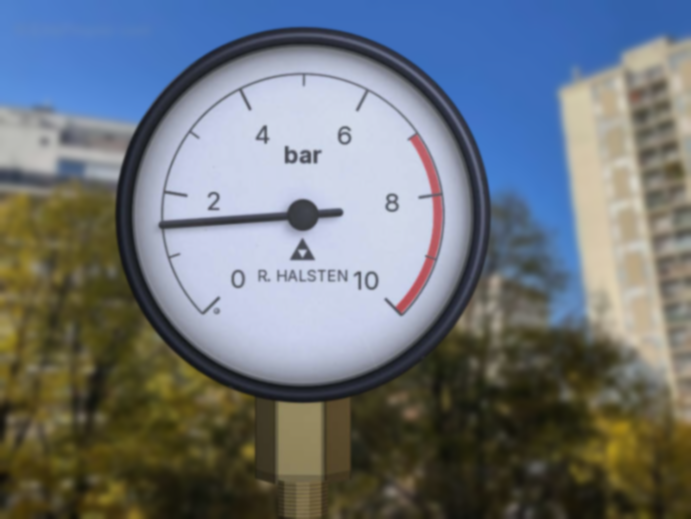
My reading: 1.5 bar
